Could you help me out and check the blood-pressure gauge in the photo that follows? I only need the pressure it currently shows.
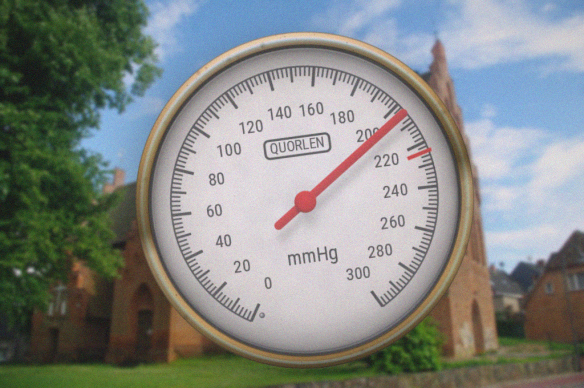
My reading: 204 mmHg
